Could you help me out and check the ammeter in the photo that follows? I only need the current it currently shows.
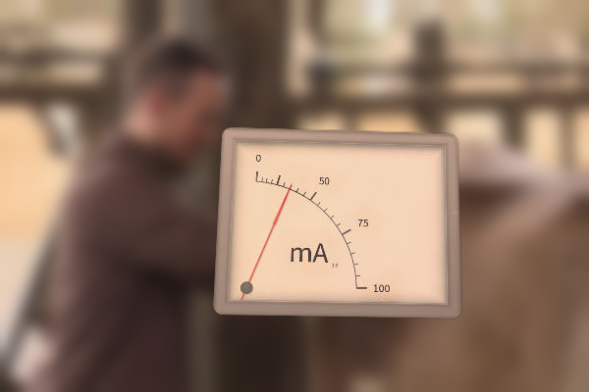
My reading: 35 mA
